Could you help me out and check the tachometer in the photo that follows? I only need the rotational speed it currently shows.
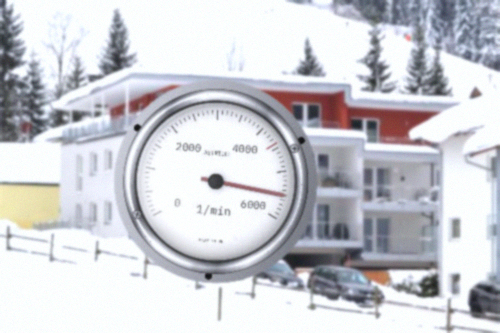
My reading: 5500 rpm
